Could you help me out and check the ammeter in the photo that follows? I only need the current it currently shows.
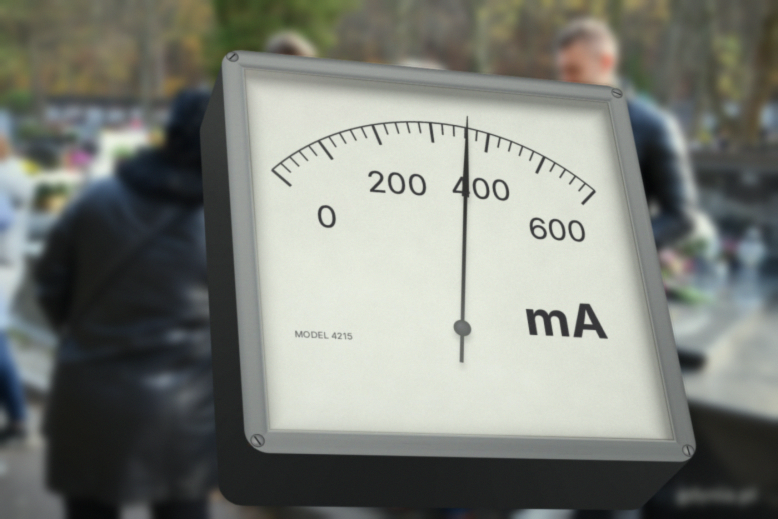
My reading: 360 mA
